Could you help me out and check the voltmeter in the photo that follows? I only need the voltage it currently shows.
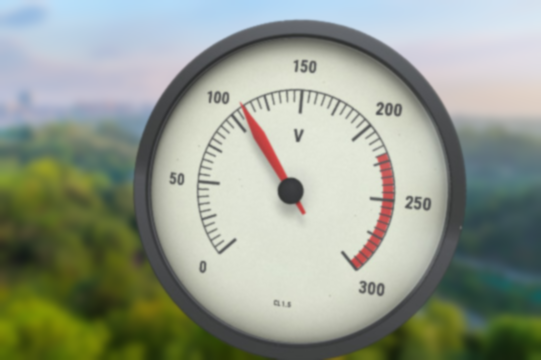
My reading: 110 V
